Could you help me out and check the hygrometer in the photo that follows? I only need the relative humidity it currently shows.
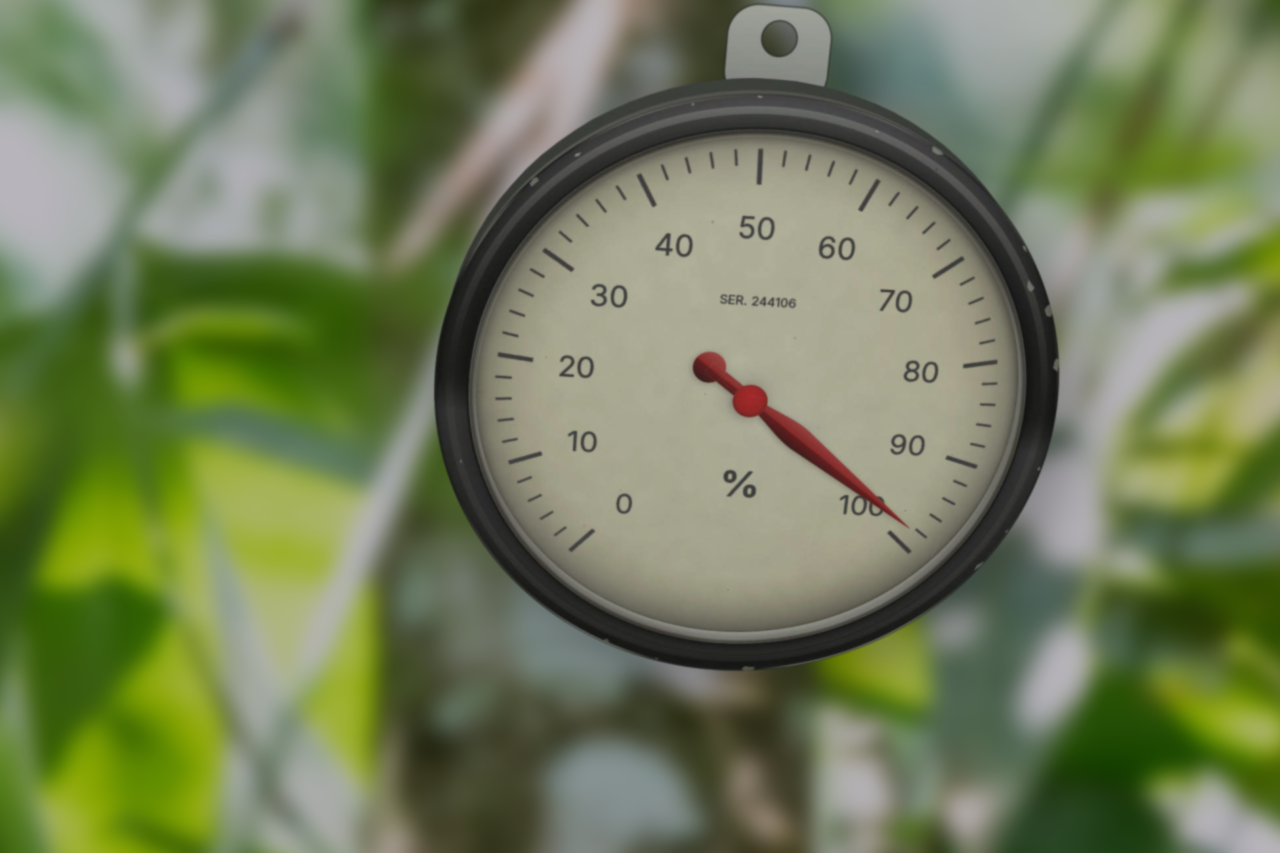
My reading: 98 %
